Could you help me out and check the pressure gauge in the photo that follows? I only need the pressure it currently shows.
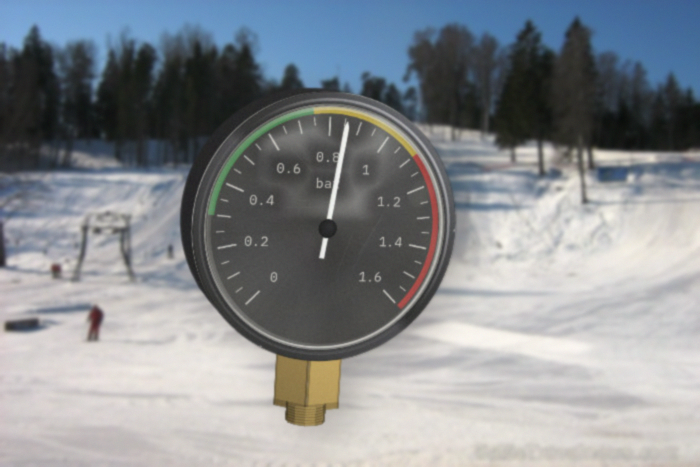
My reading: 0.85 bar
